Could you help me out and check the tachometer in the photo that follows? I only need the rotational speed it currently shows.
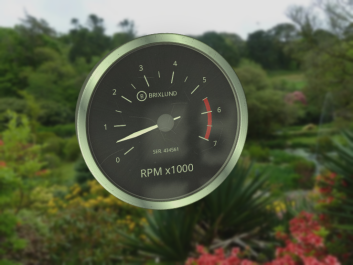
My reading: 500 rpm
